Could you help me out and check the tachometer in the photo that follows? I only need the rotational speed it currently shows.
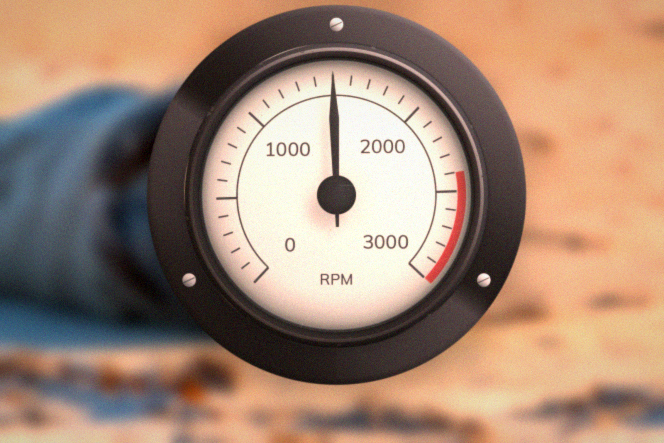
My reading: 1500 rpm
